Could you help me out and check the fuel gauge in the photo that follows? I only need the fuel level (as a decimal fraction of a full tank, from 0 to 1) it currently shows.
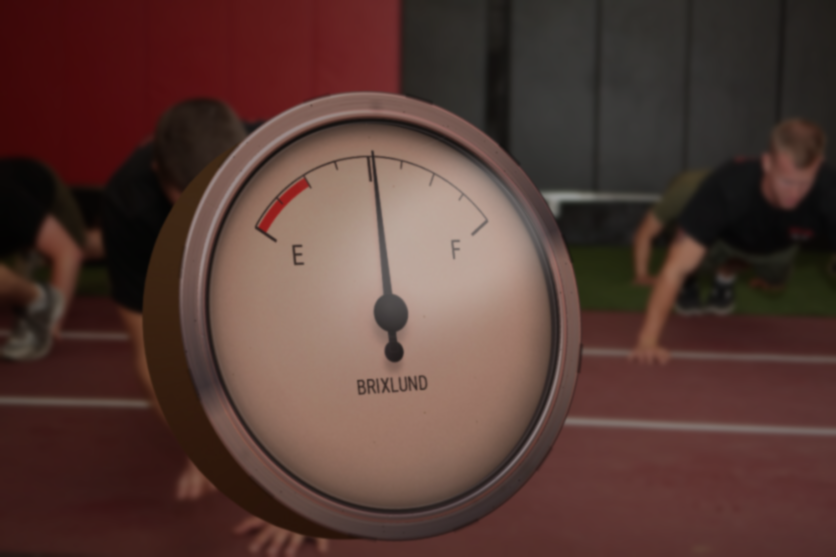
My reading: 0.5
